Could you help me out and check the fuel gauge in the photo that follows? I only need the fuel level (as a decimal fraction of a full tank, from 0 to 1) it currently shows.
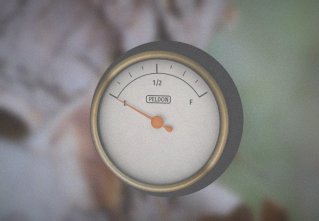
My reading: 0
